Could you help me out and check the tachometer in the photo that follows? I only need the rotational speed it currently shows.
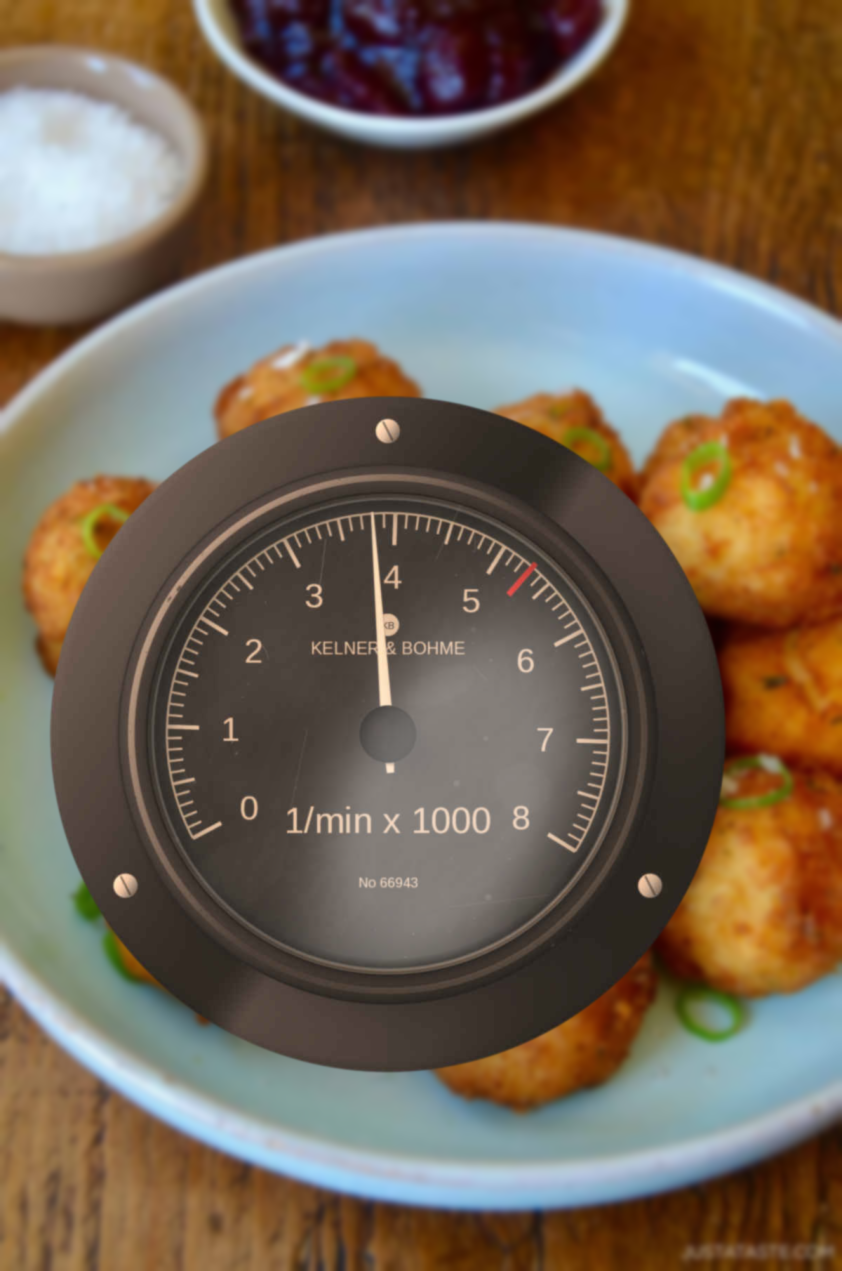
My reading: 3800 rpm
